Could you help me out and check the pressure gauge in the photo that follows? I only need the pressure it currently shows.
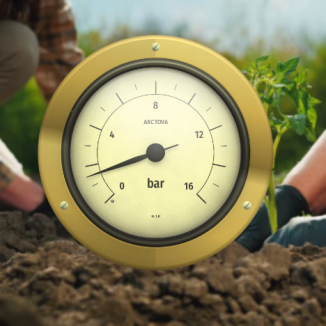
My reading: 1.5 bar
